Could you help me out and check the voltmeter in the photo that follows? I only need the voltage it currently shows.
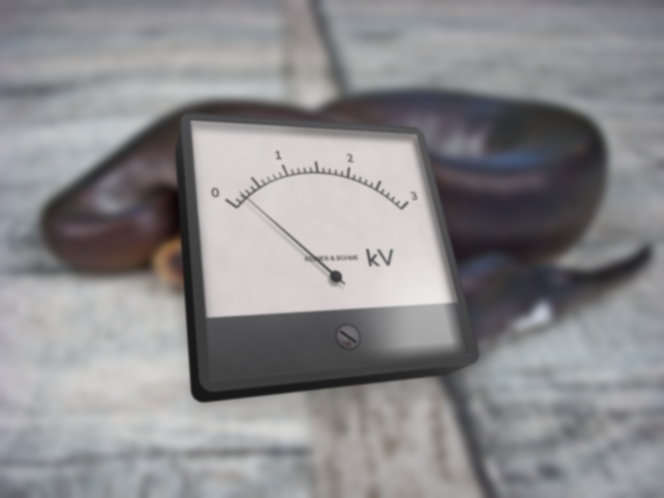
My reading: 0.2 kV
